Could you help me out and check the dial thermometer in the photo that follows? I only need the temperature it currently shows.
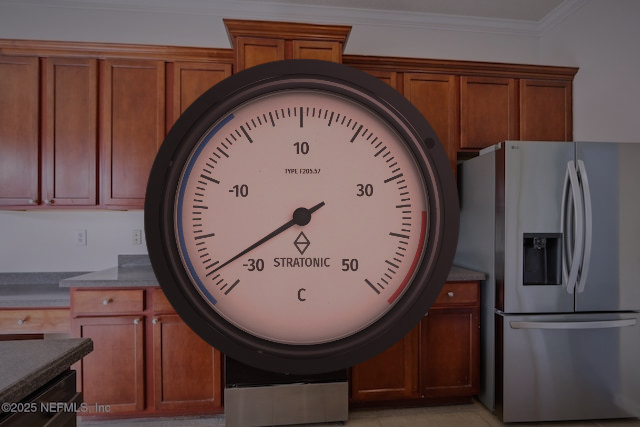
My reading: -26 °C
